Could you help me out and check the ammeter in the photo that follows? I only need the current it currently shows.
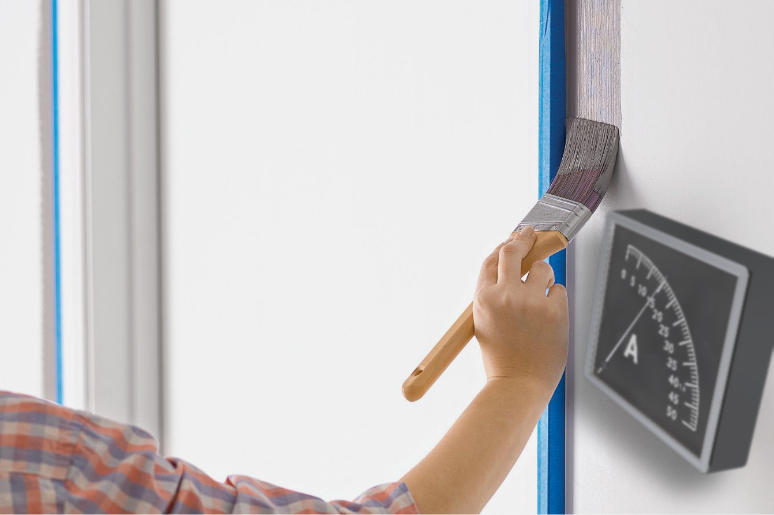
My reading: 15 A
